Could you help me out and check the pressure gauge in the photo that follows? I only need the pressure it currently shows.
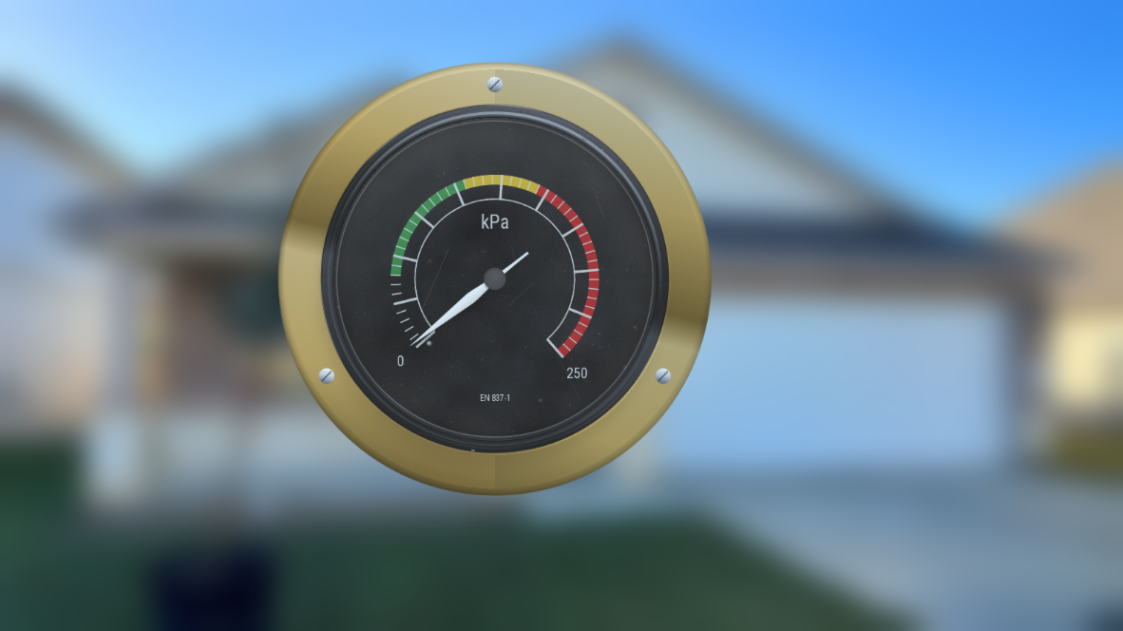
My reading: 2.5 kPa
